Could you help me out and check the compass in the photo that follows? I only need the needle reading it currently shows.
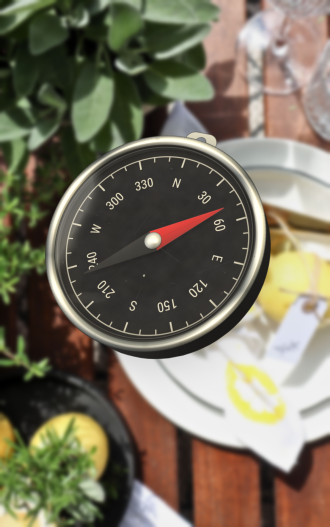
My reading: 50 °
